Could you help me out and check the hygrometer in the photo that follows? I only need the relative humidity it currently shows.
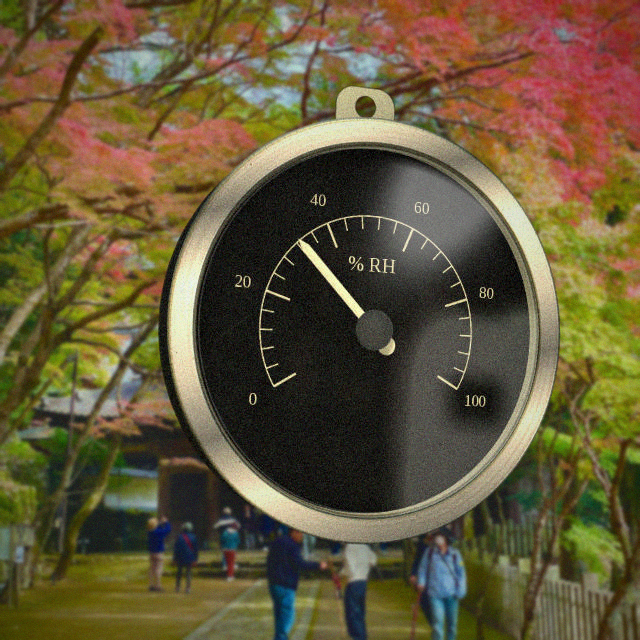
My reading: 32 %
